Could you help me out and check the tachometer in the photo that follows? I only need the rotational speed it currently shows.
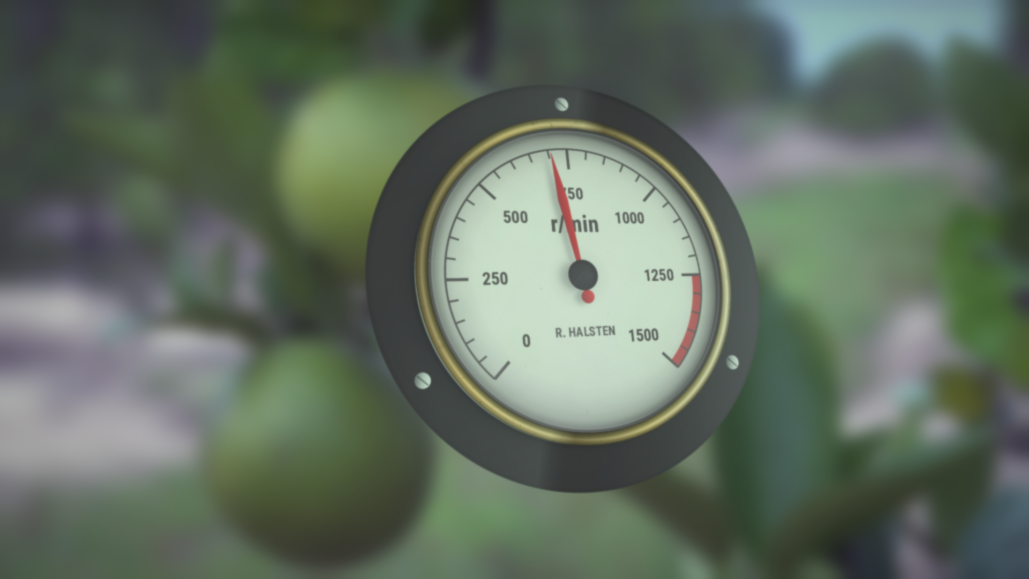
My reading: 700 rpm
